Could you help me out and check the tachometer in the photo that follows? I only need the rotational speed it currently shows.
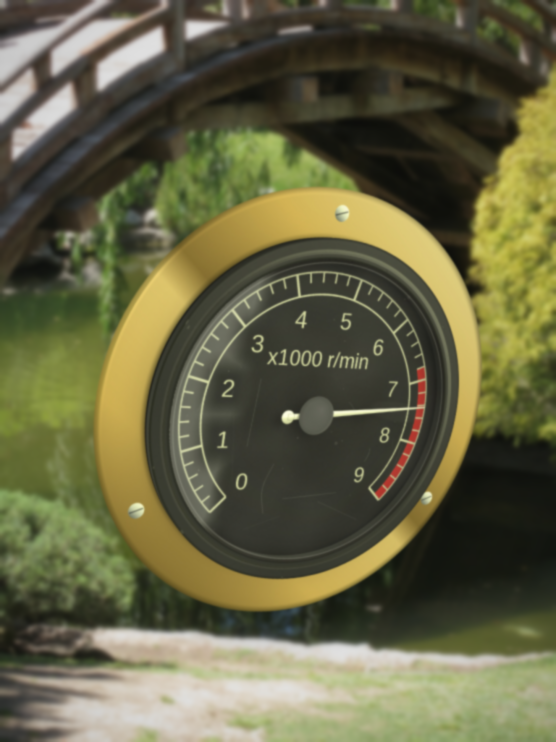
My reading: 7400 rpm
